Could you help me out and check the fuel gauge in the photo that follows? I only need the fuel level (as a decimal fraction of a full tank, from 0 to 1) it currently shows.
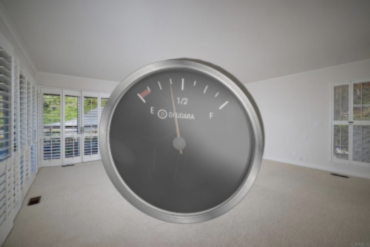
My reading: 0.375
